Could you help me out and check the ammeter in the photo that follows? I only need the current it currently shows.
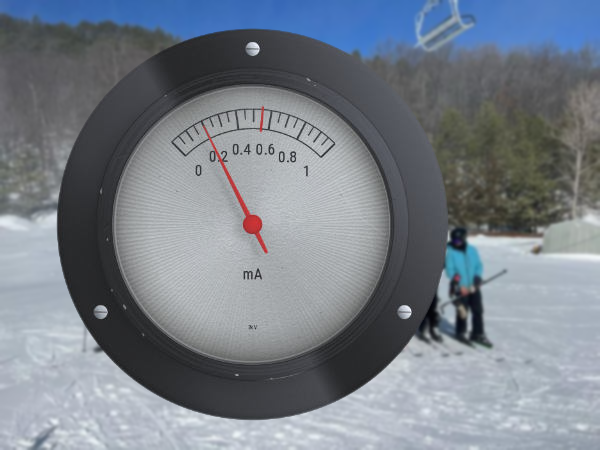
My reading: 0.2 mA
